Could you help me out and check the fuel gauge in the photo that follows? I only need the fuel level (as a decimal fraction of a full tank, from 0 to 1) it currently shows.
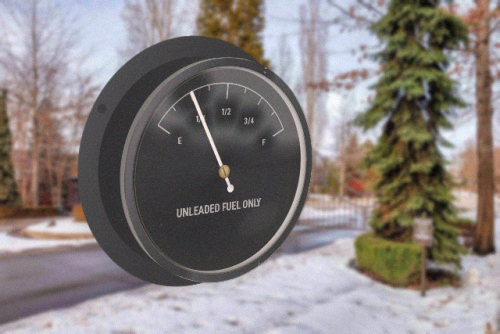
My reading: 0.25
